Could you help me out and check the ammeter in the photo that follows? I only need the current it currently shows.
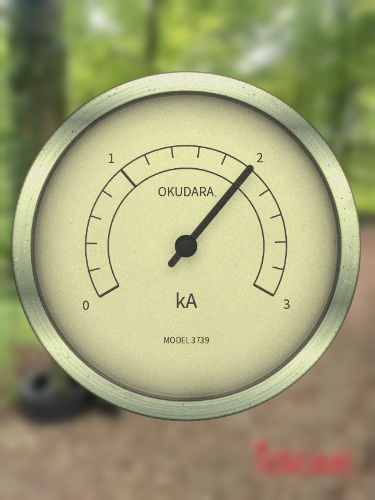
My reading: 2 kA
